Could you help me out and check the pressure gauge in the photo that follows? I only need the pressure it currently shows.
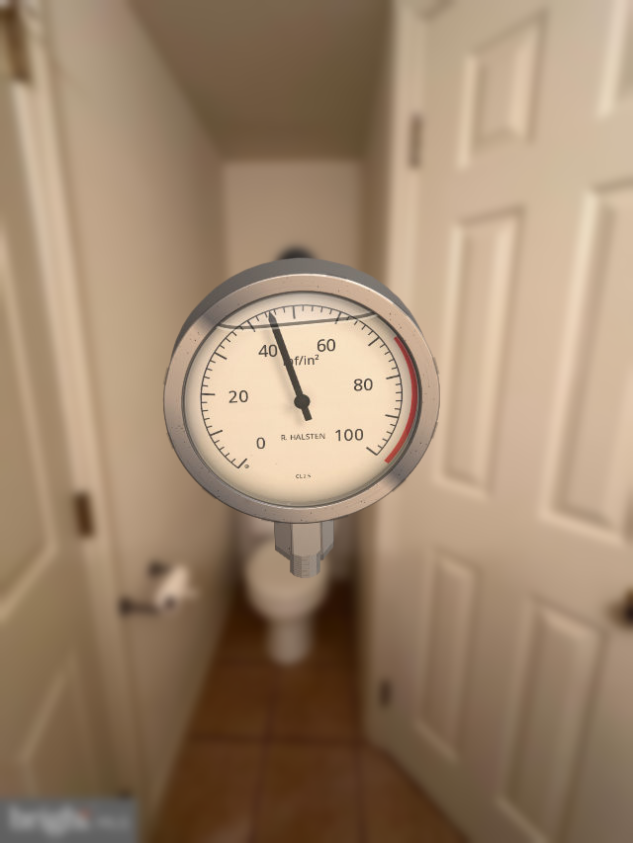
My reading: 45 psi
